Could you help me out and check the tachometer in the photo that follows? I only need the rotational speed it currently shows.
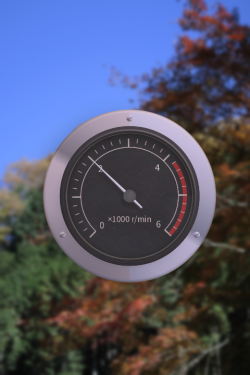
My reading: 2000 rpm
